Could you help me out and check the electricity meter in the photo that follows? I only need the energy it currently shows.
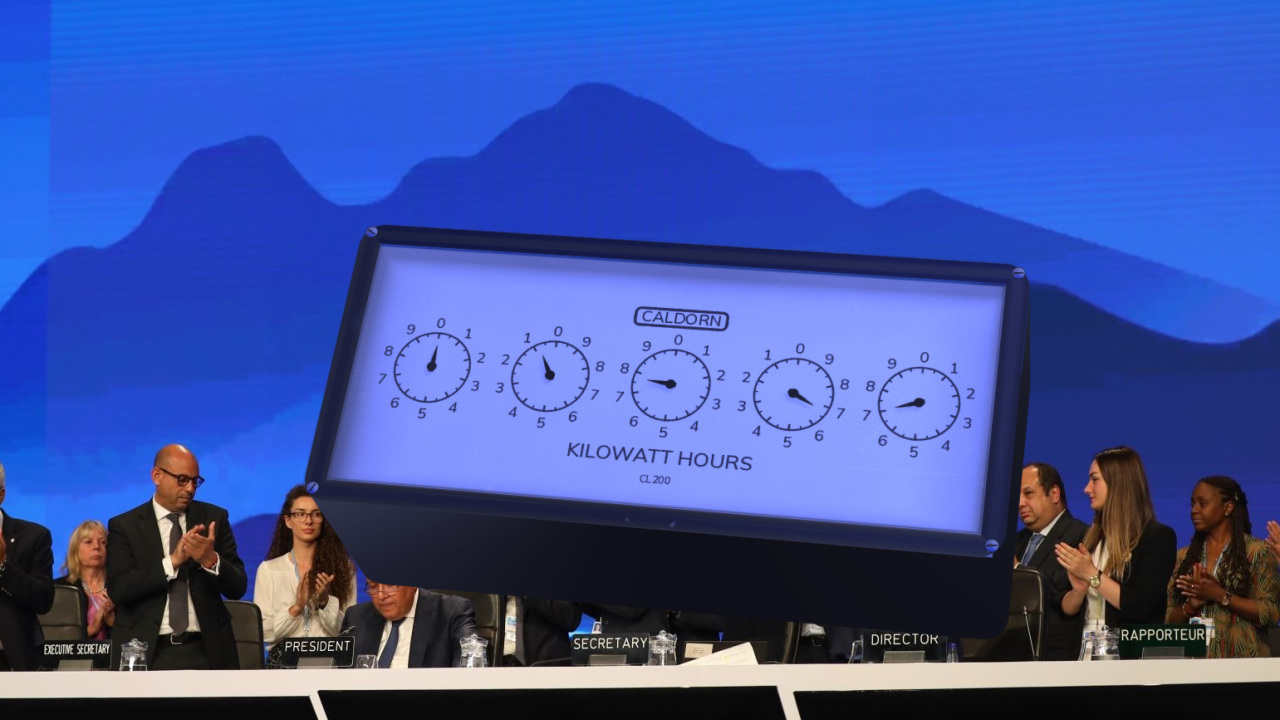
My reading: 767 kWh
